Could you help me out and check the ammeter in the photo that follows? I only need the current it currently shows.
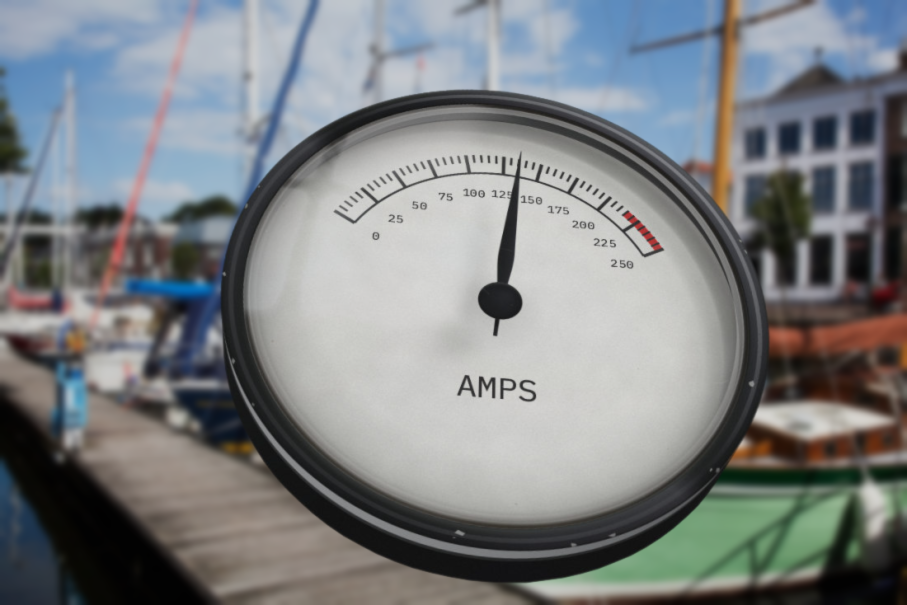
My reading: 135 A
